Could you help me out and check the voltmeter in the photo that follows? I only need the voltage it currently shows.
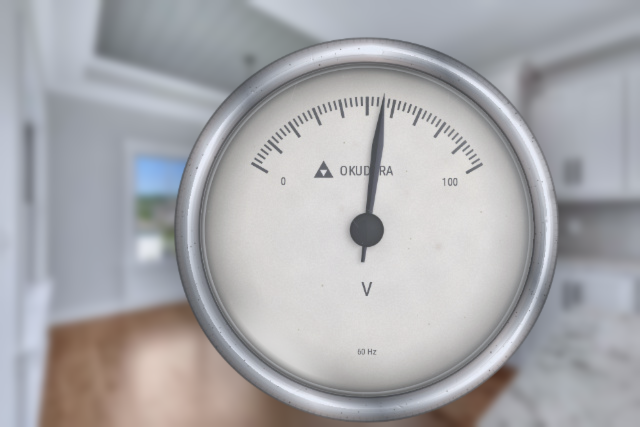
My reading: 56 V
